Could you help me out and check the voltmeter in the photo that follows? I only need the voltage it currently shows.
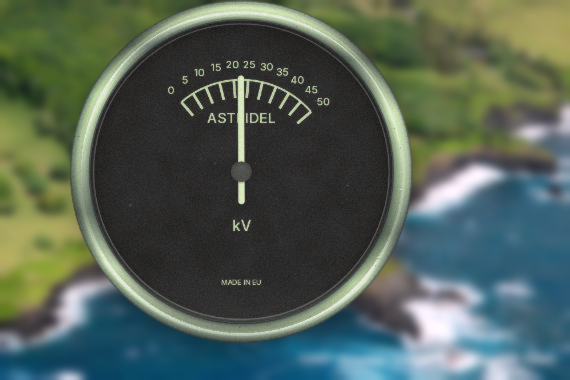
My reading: 22.5 kV
